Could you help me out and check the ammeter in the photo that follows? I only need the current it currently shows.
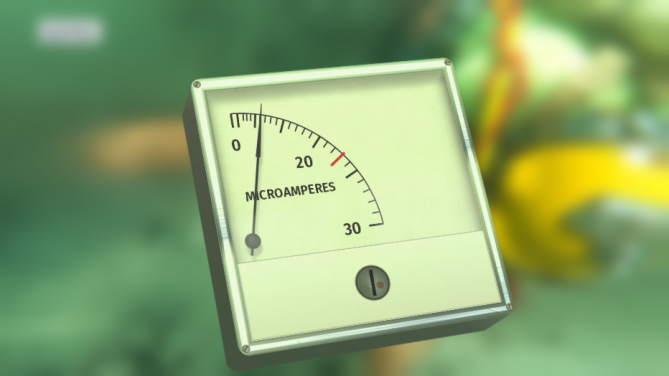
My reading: 11 µA
